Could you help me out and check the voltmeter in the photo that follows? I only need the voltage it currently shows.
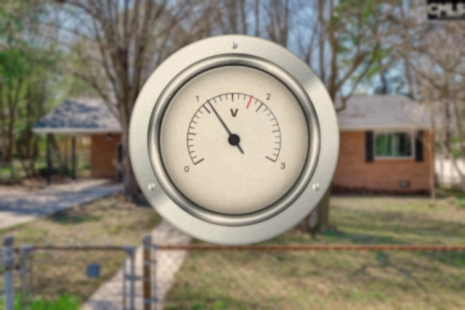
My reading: 1.1 V
